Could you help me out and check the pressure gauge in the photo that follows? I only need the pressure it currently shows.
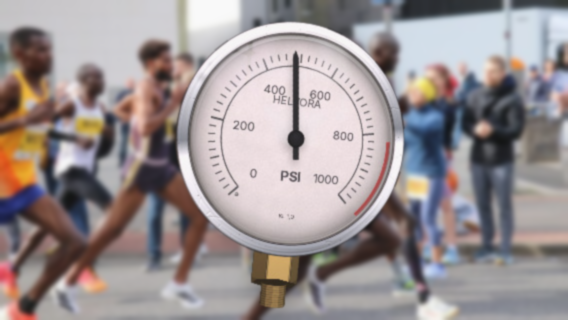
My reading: 480 psi
